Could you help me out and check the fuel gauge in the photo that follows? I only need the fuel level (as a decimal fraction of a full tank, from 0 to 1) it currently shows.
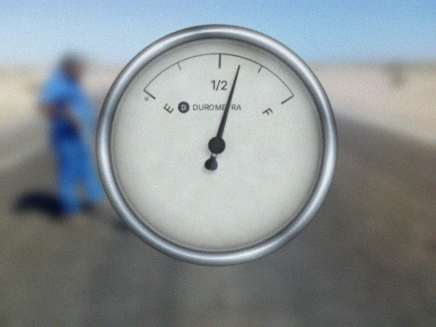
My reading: 0.625
